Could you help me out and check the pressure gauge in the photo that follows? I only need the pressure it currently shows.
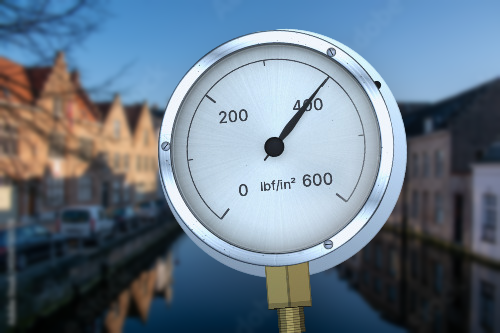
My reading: 400 psi
